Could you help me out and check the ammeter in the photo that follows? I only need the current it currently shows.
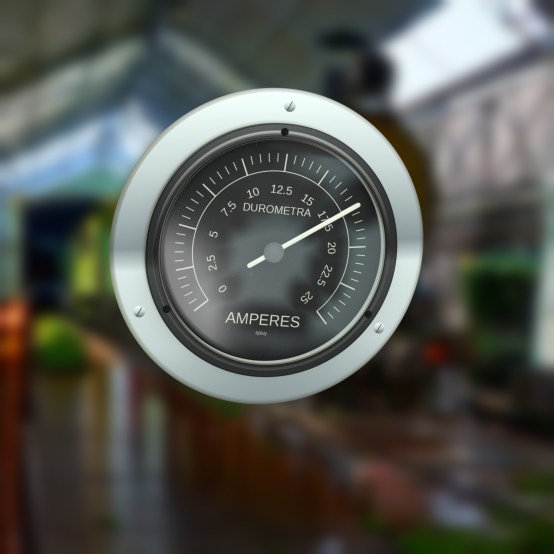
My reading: 17.5 A
